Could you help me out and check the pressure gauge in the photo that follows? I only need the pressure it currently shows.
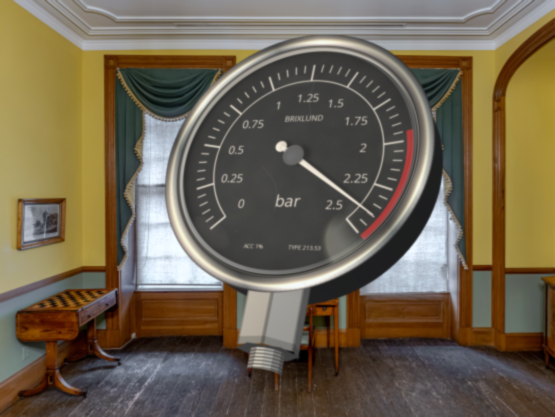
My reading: 2.4 bar
